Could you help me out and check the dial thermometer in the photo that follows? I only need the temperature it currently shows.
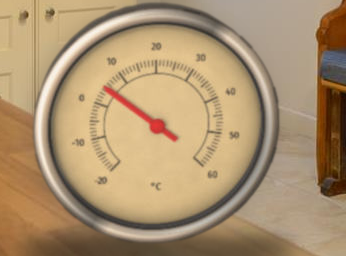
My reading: 5 °C
